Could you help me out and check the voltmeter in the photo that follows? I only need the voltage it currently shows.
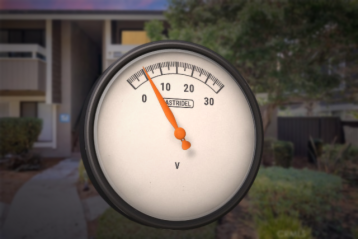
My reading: 5 V
